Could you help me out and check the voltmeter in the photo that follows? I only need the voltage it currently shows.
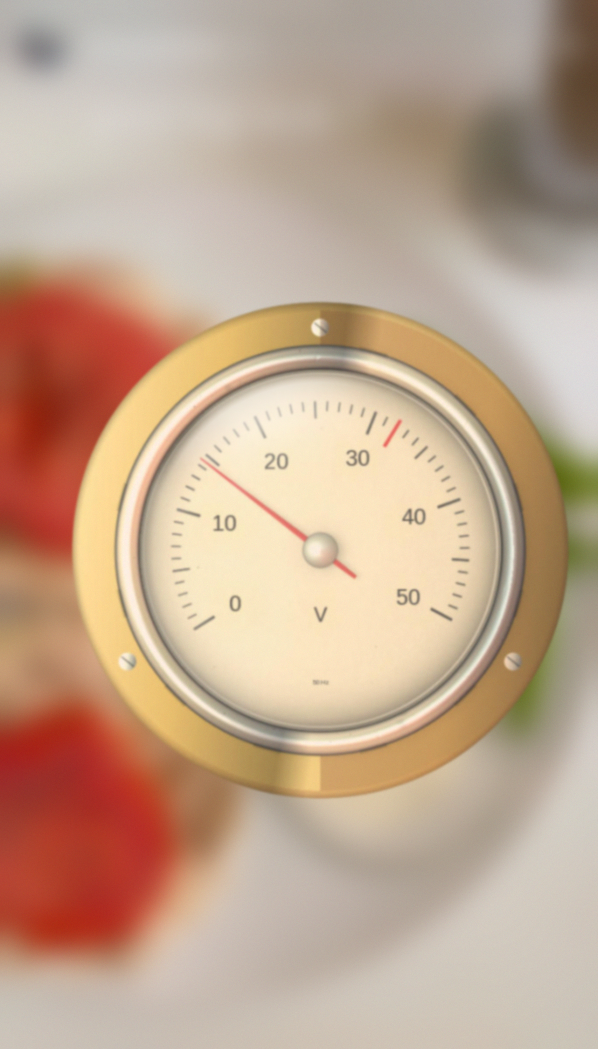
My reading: 14.5 V
